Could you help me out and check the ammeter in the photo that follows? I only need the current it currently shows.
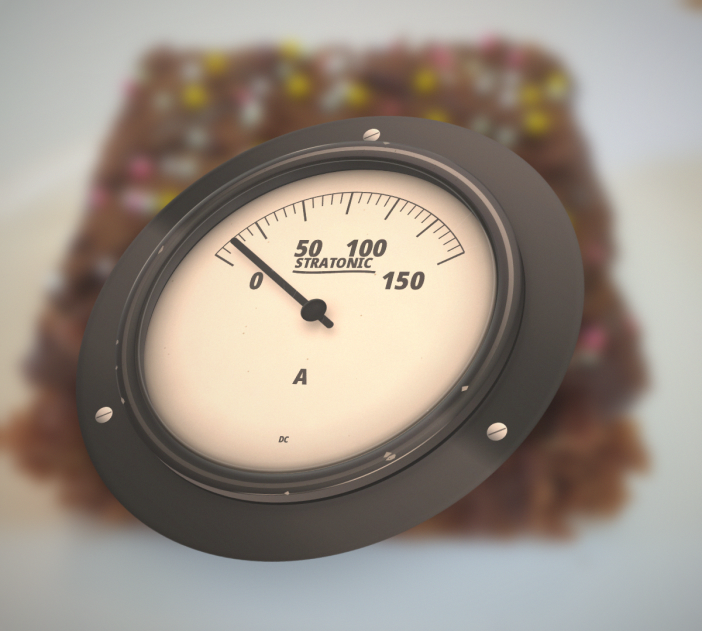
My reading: 10 A
